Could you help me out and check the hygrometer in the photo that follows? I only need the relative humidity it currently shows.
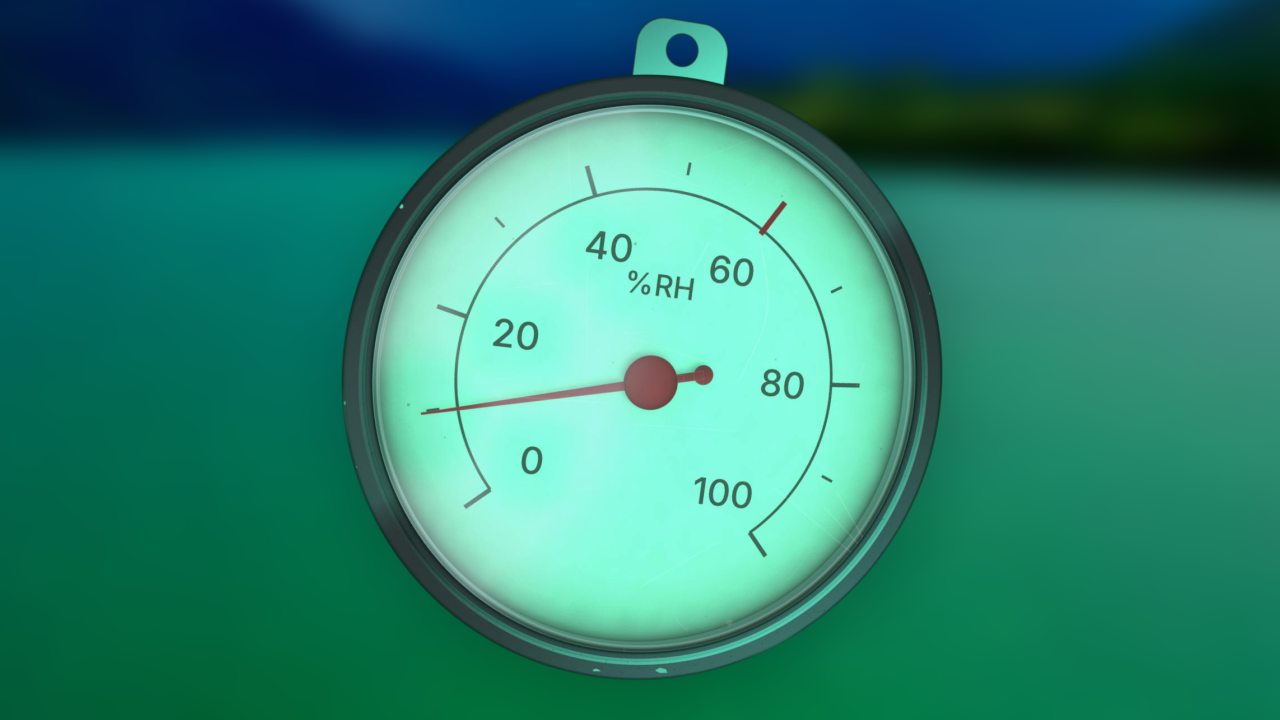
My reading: 10 %
